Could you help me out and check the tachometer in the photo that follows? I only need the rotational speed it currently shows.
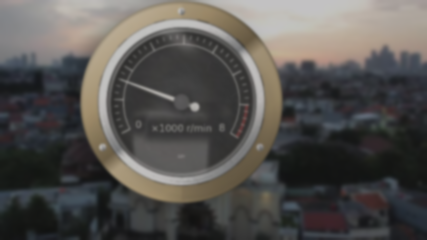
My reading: 1600 rpm
